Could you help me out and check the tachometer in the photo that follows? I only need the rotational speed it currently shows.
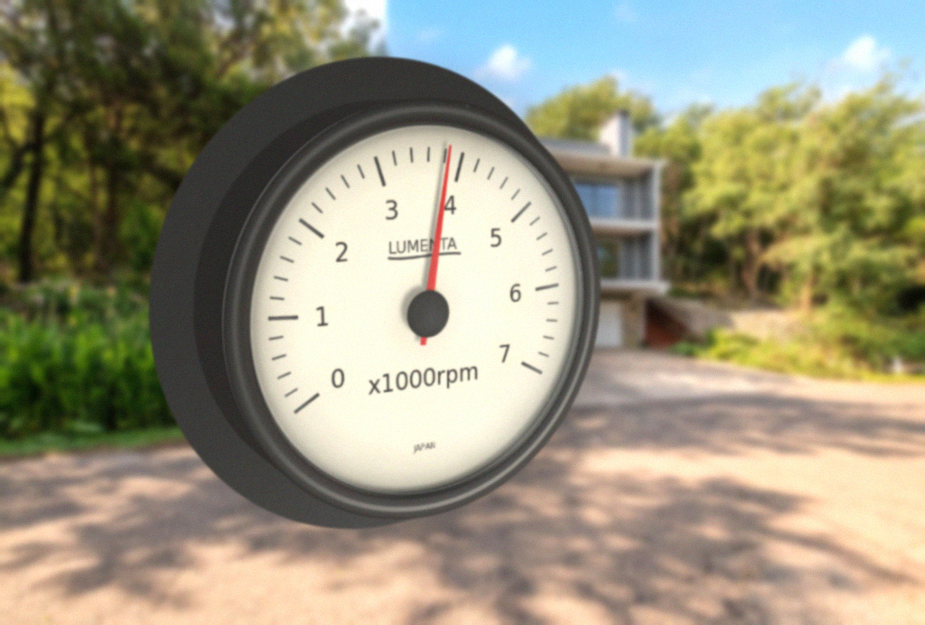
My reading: 3800 rpm
